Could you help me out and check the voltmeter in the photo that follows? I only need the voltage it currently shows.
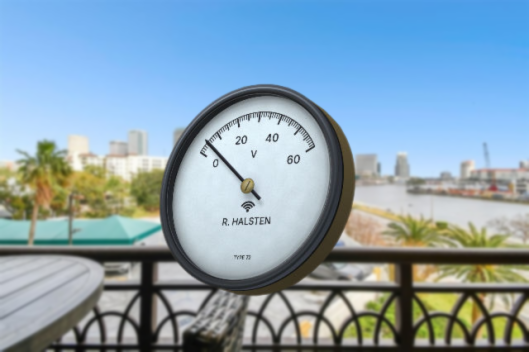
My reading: 5 V
